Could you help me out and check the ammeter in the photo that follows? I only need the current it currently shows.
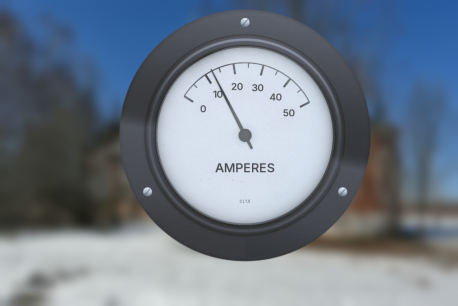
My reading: 12.5 A
